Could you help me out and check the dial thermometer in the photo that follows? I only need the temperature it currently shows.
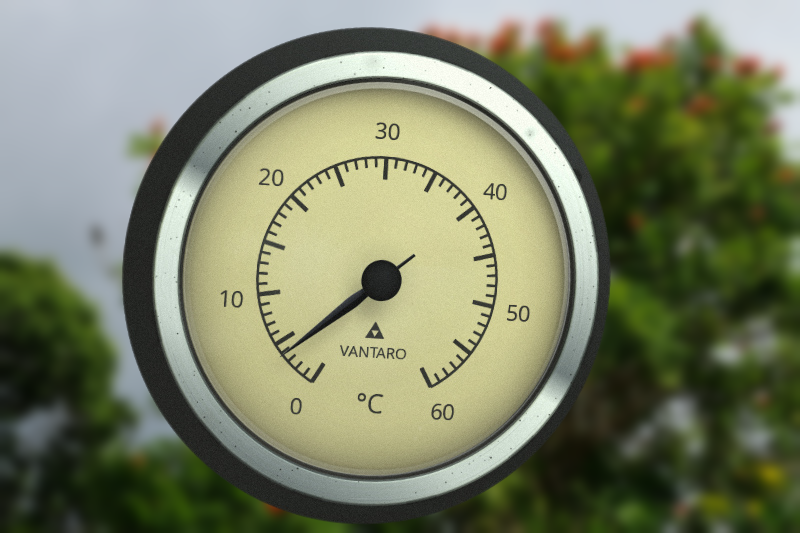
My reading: 4 °C
